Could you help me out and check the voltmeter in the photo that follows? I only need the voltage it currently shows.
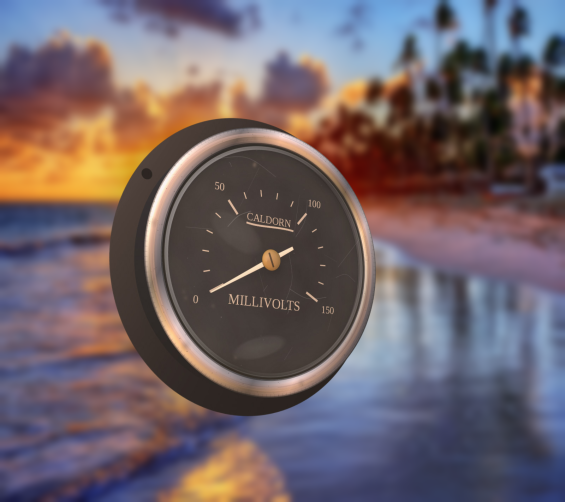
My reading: 0 mV
